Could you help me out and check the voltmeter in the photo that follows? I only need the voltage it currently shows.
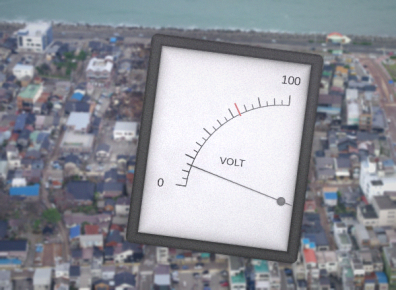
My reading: 15 V
